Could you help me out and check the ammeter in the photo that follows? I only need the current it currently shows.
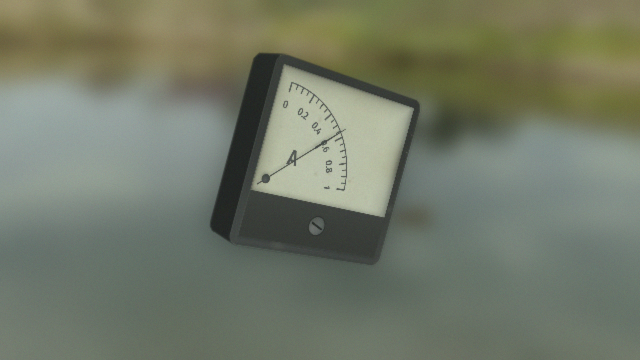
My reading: 0.55 A
